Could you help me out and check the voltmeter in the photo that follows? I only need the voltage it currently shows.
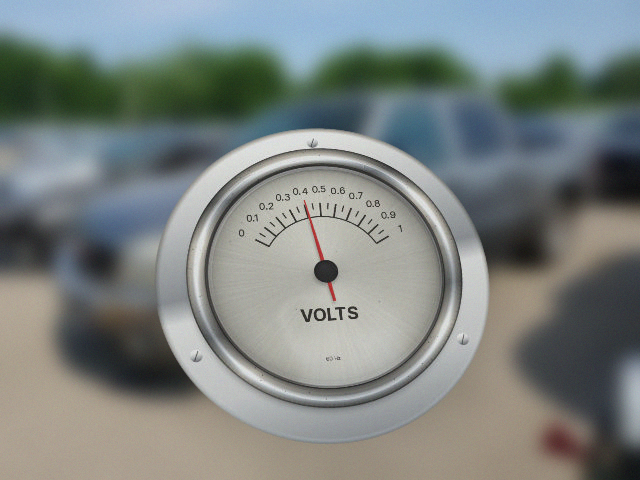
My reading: 0.4 V
